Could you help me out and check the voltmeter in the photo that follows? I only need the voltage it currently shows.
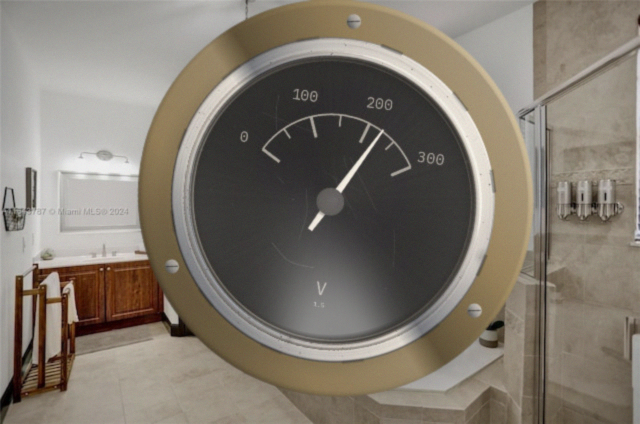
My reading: 225 V
